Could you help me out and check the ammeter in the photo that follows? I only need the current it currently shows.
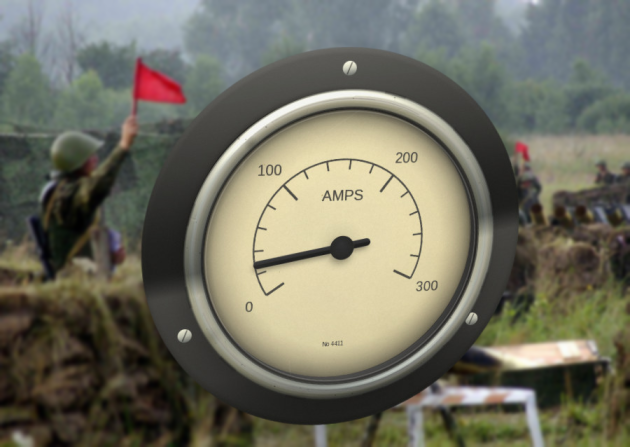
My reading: 30 A
